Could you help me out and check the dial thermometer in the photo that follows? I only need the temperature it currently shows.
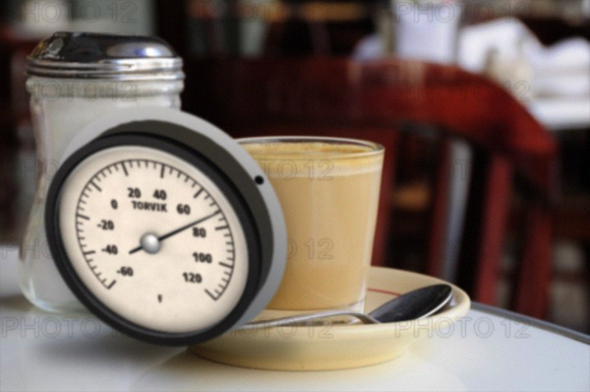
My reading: 72 °F
